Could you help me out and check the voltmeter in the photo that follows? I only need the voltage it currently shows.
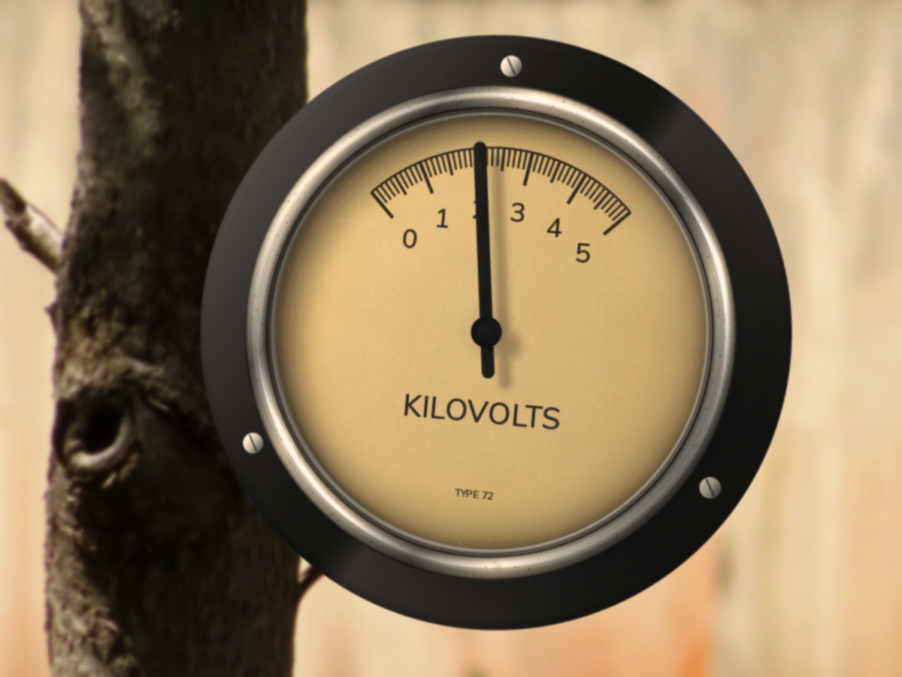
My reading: 2.1 kV
